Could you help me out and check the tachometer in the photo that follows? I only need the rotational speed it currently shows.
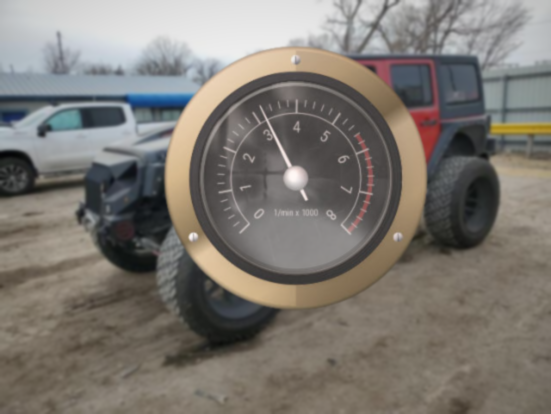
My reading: 3200 rpm
